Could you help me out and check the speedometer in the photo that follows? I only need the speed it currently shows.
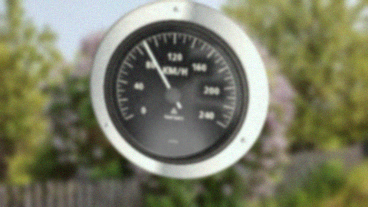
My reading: 90 km/h
